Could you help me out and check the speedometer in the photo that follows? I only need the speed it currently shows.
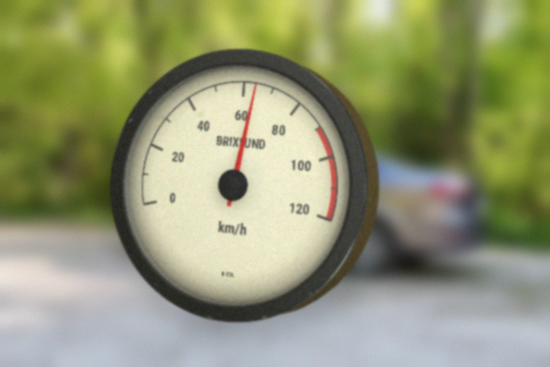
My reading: 65 km/h
